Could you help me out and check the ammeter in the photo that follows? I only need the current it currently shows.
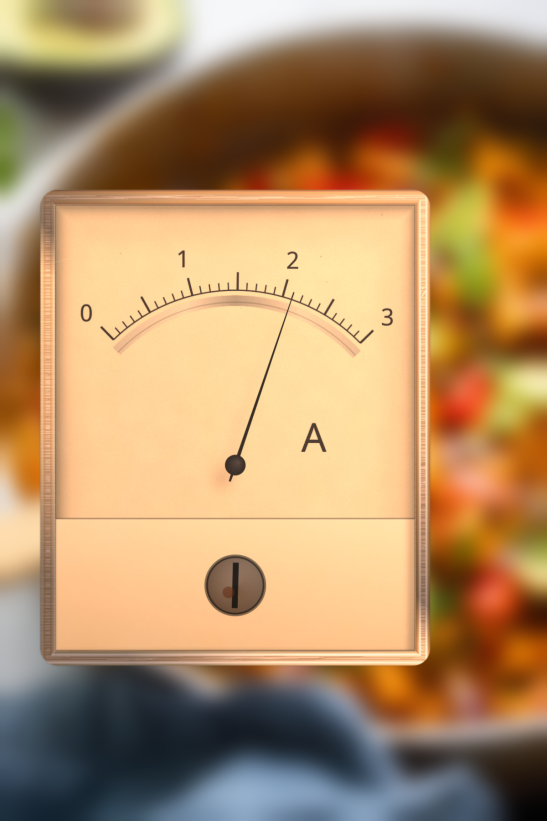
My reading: 2.1 A
